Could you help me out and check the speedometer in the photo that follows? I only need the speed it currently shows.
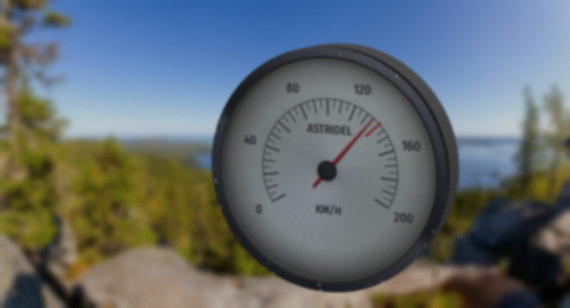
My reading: 135 km/h
